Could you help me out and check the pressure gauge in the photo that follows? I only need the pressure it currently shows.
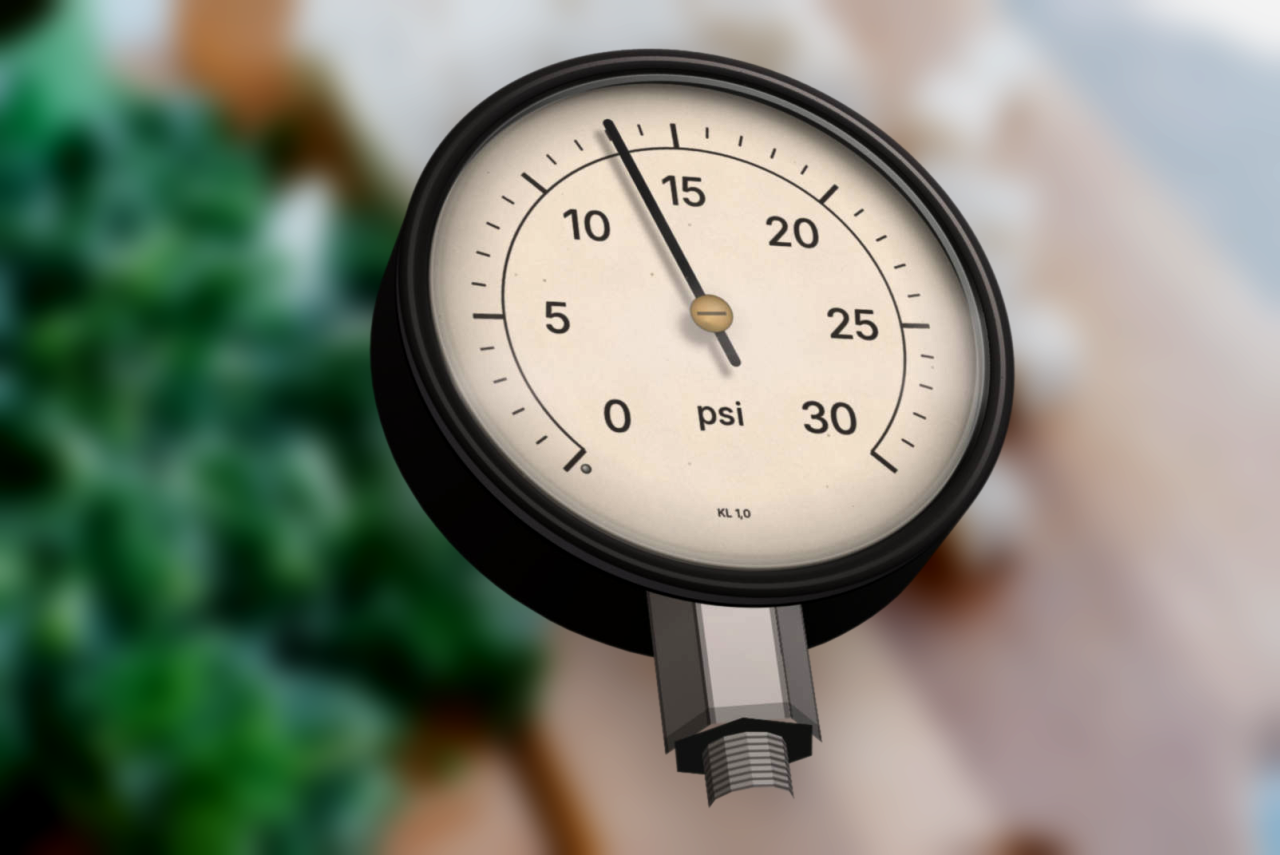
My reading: 13 psi
